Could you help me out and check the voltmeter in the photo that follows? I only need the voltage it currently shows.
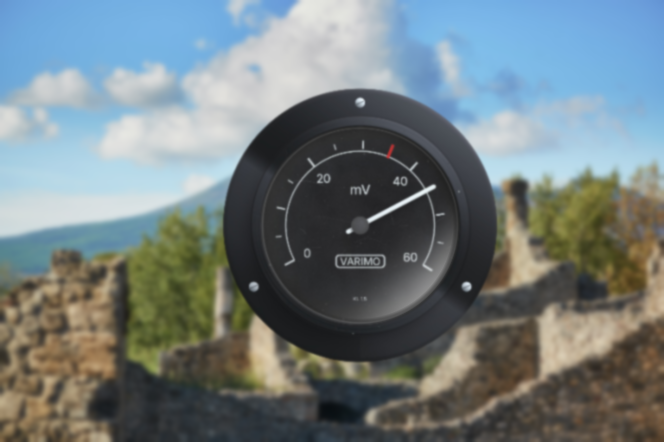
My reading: 45 mV
